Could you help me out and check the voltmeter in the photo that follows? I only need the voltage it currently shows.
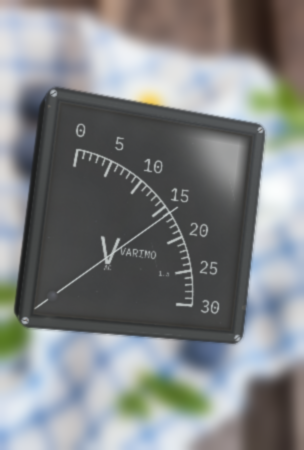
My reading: 16 V
